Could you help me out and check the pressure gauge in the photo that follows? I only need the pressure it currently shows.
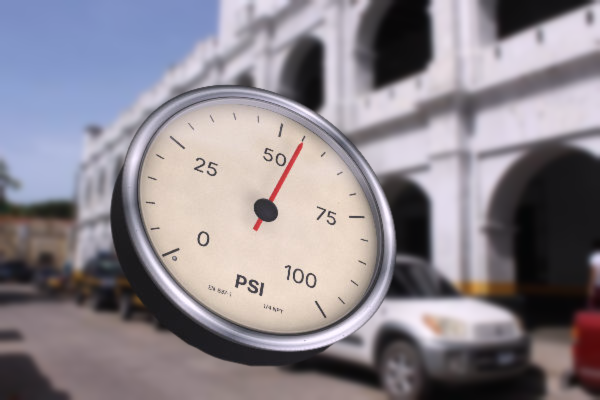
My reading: 55 psi
